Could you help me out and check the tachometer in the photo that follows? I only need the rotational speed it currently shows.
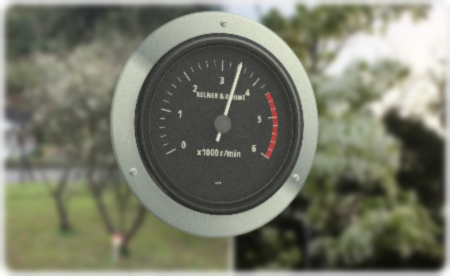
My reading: 3400 rpm
